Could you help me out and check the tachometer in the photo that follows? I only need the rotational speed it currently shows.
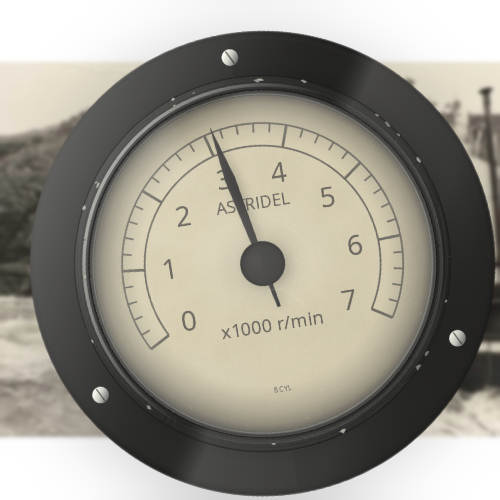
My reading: 3100 rpm
